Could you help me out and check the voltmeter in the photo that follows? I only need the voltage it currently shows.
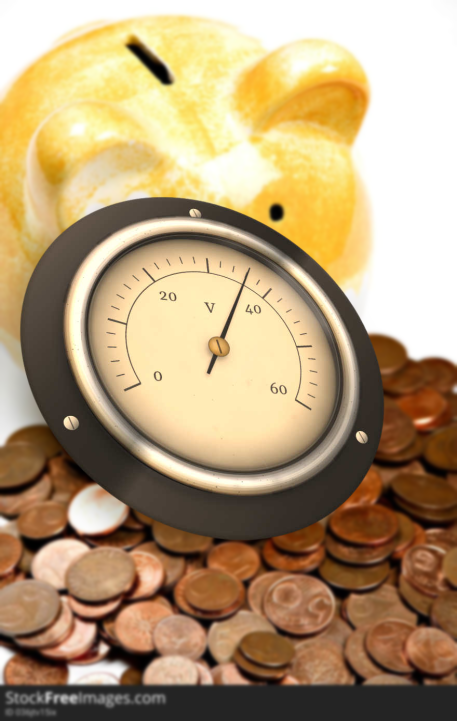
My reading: 36 V
